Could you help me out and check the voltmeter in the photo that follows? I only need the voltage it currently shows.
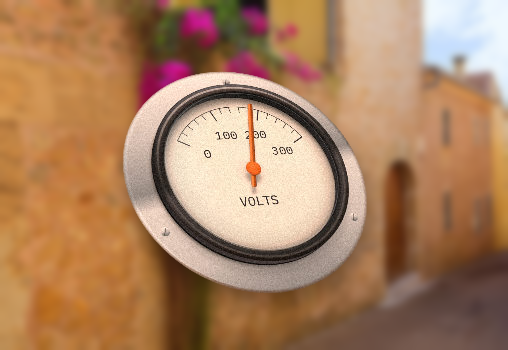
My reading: 180 V
